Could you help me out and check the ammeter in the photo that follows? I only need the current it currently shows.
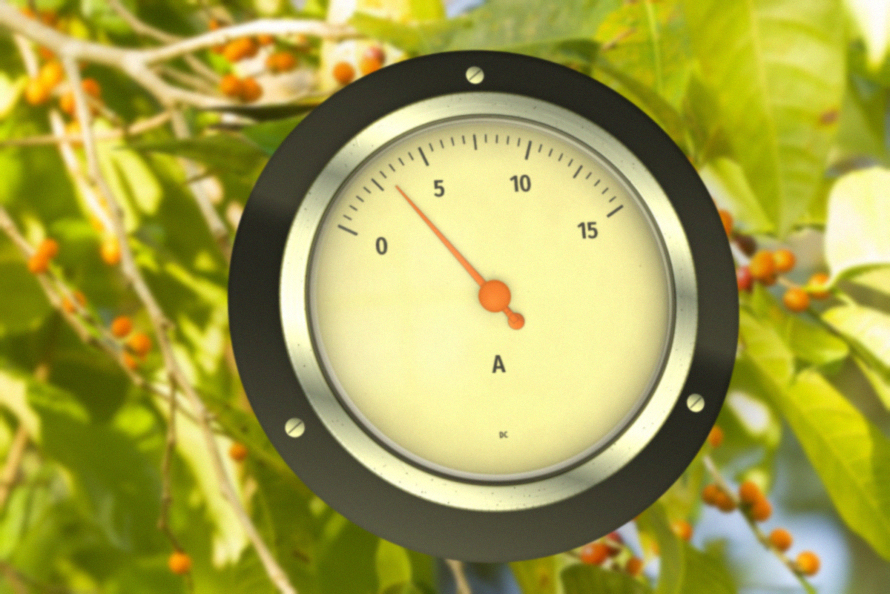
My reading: 3 A
